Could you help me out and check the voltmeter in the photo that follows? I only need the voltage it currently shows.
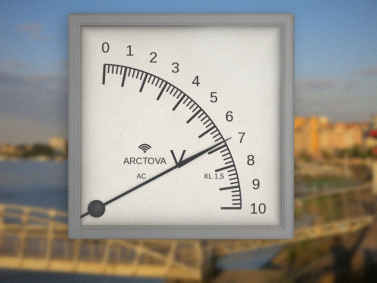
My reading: 6.8 V
